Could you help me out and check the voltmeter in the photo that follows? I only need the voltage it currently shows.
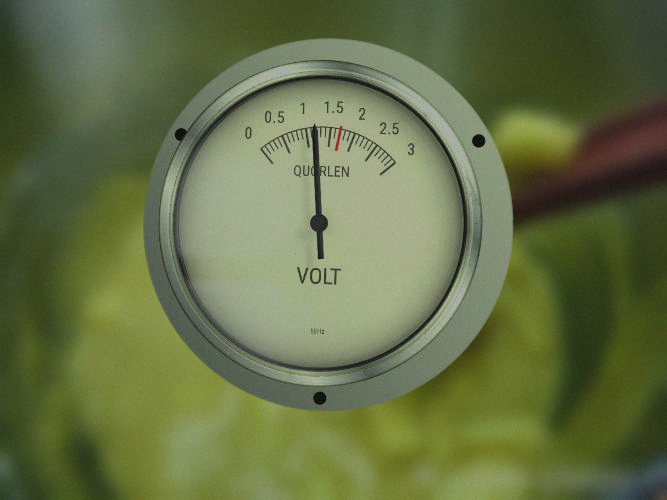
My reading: 1.2 V
